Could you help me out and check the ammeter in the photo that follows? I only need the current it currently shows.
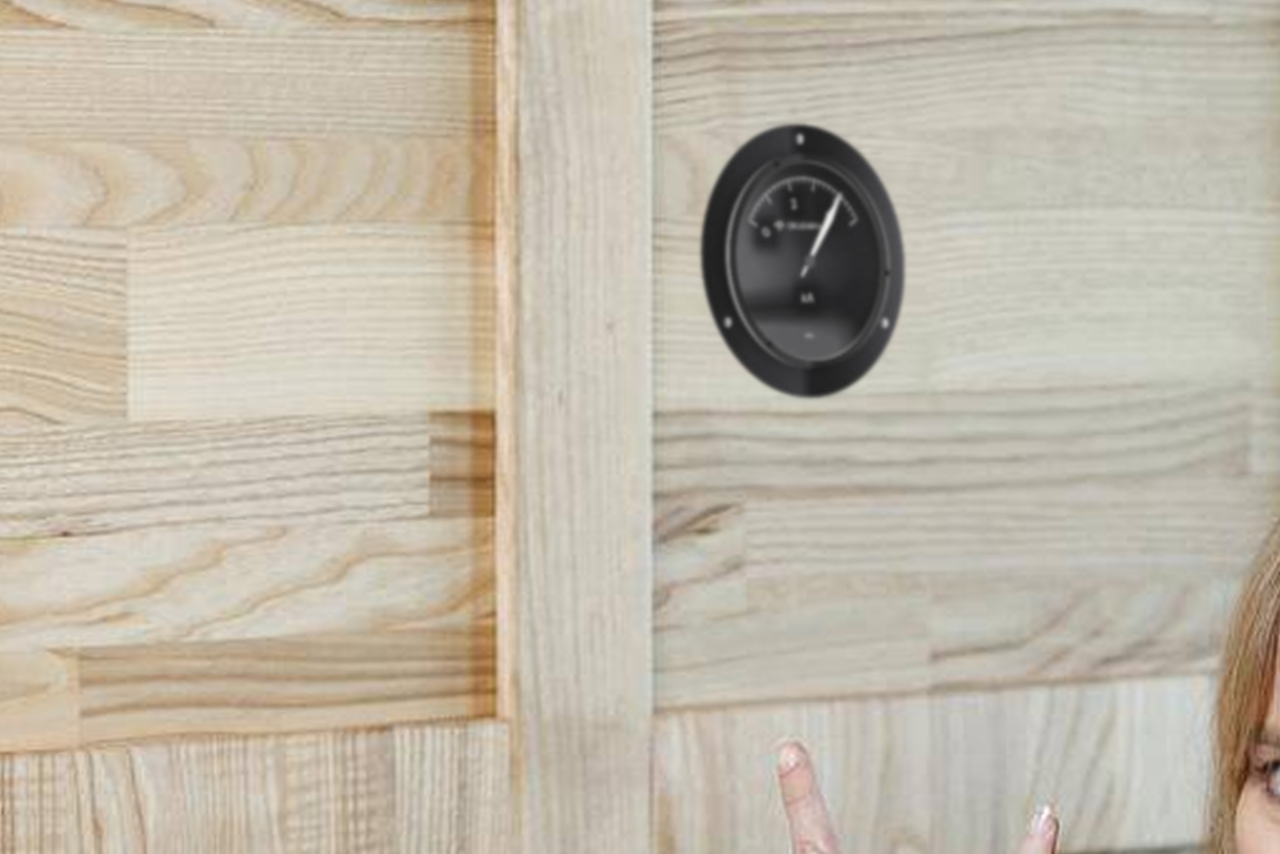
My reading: 4 kA
